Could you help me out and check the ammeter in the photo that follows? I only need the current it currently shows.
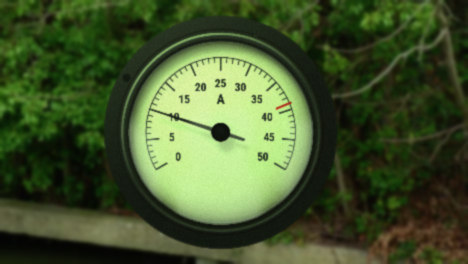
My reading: 10 A
